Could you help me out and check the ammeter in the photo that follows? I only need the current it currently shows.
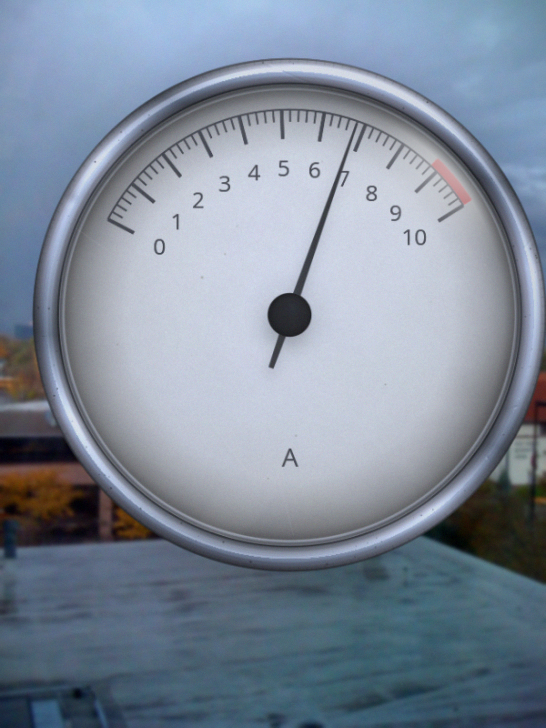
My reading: 6.8 A
